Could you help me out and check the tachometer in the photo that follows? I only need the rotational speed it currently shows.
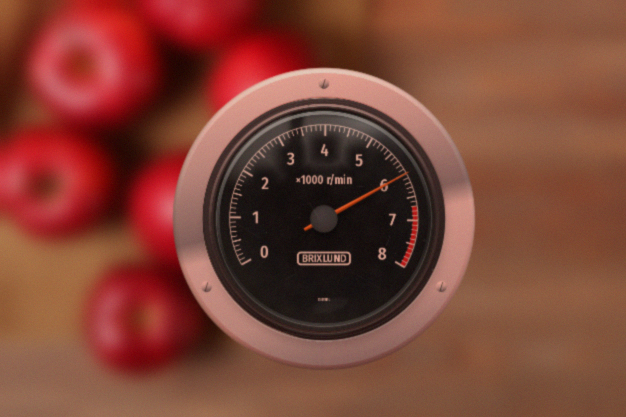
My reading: 6000 rpm
